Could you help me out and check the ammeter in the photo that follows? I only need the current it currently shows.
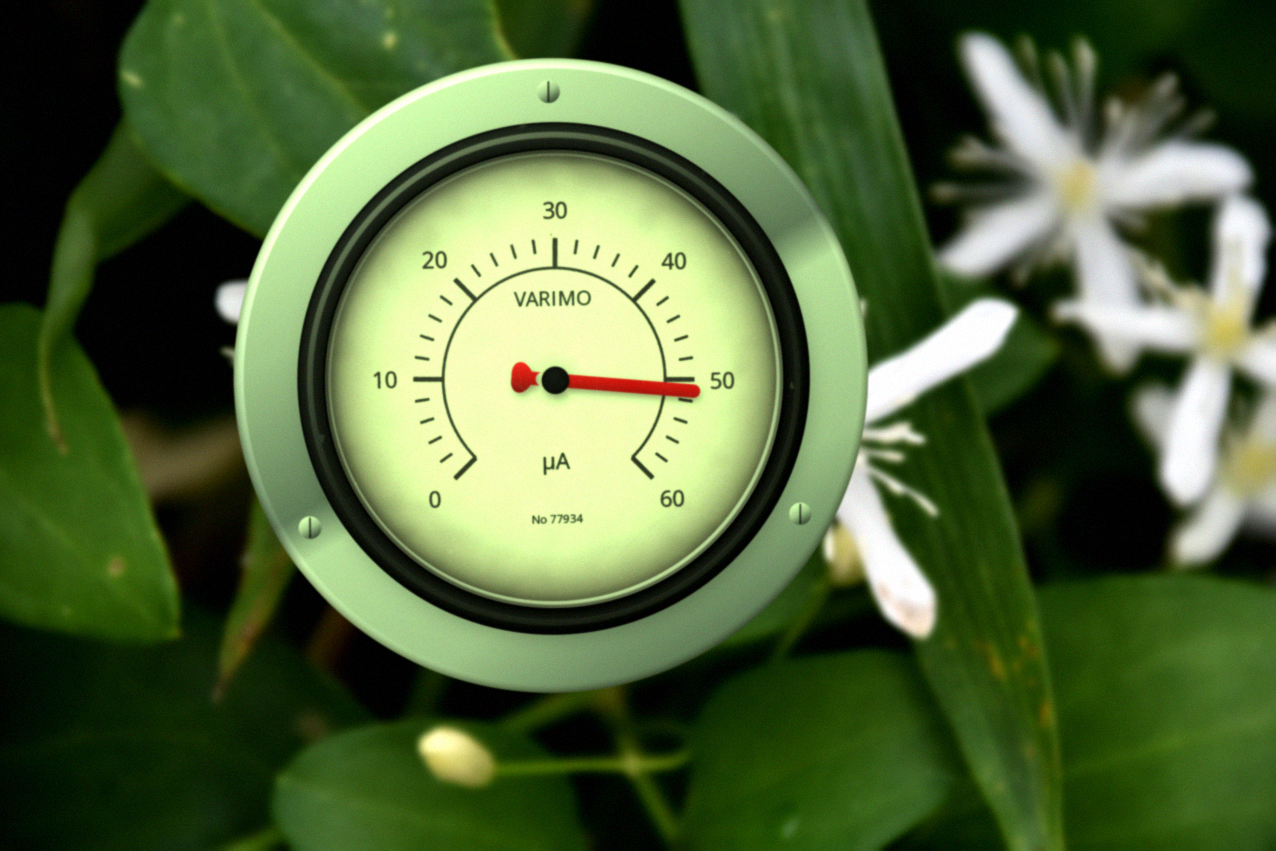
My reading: 51 µA
